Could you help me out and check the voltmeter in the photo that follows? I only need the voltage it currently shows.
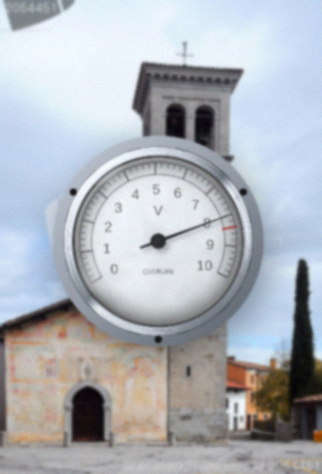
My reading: 8 V
